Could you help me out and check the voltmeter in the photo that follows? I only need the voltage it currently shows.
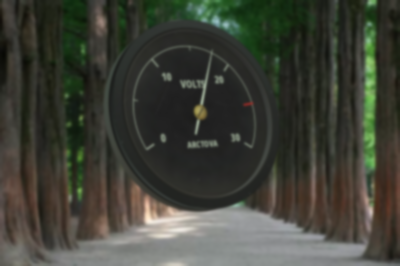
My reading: 17.5 V
